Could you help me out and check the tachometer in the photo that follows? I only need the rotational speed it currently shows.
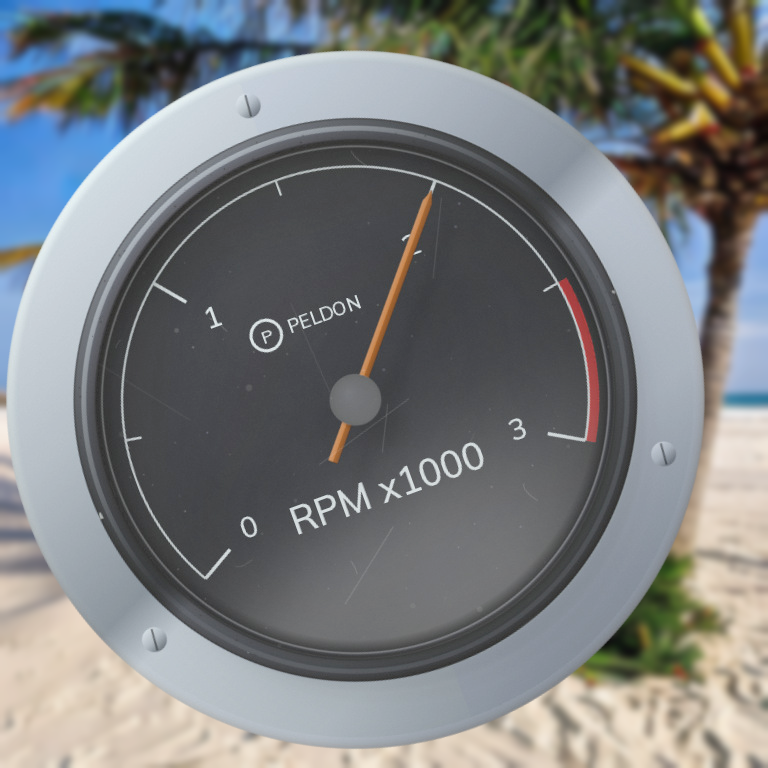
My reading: 2000 rpm
